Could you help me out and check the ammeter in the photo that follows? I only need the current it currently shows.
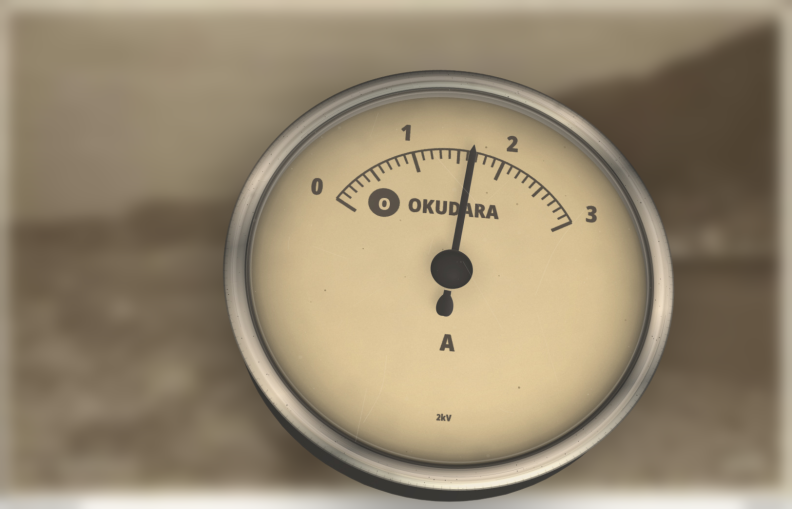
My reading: 1.65 A
